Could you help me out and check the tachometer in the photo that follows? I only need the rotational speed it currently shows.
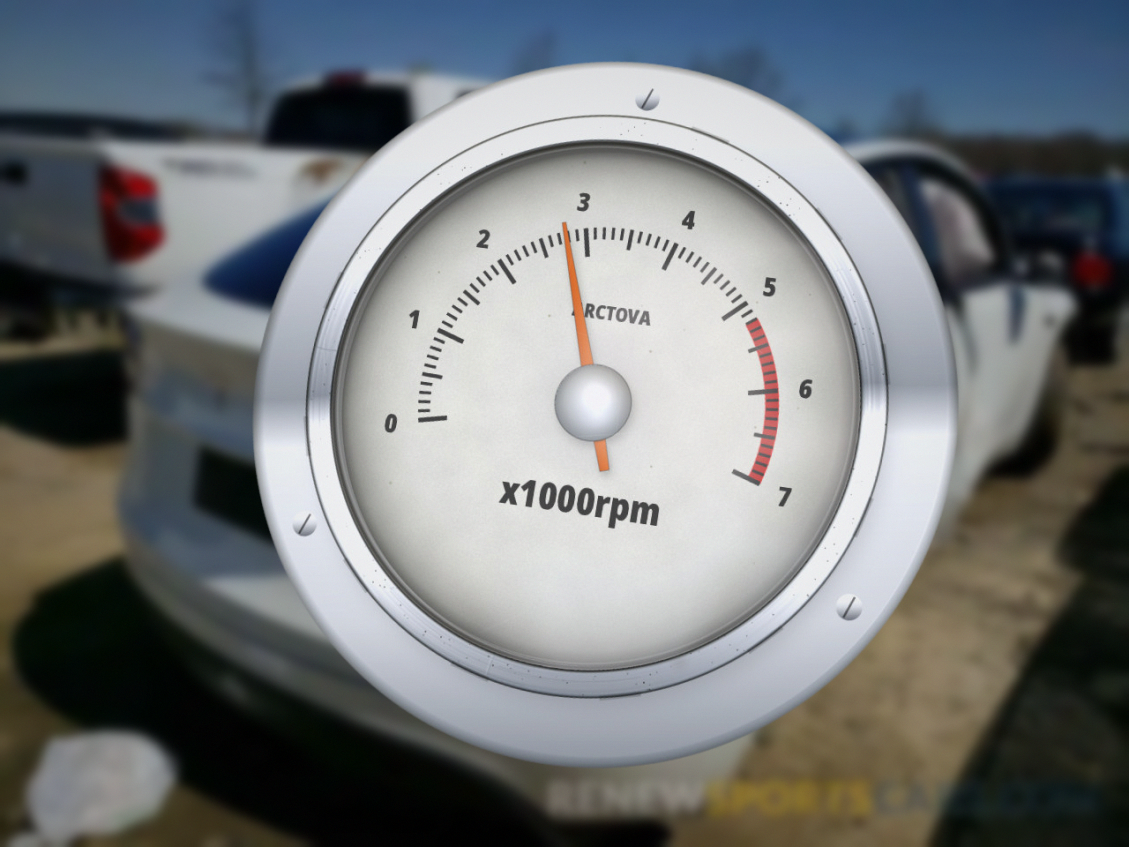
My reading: 2800 rpm
